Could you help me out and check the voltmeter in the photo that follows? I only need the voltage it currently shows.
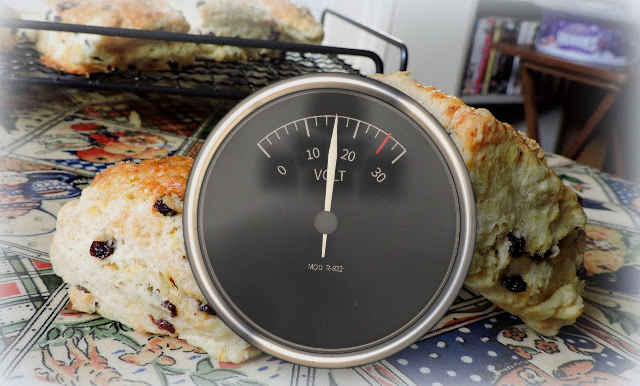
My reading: 16 V
